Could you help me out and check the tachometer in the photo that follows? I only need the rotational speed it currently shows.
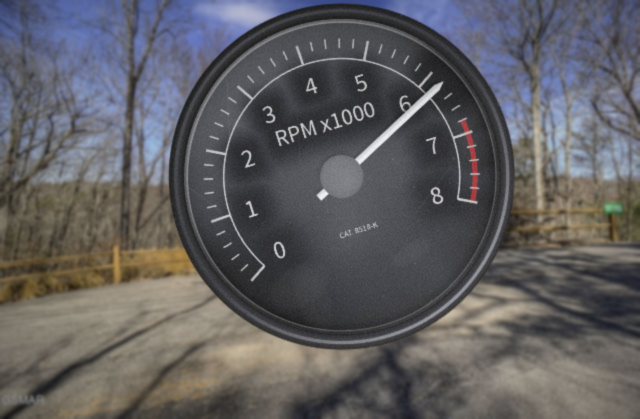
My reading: 6200 rpm
